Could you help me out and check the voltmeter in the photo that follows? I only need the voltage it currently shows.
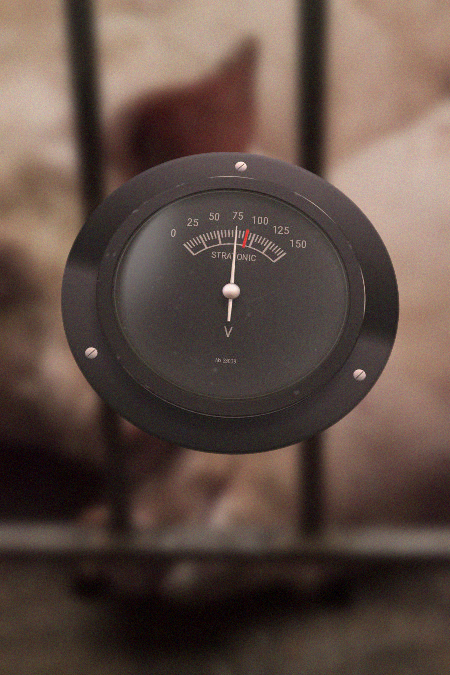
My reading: 75 V
